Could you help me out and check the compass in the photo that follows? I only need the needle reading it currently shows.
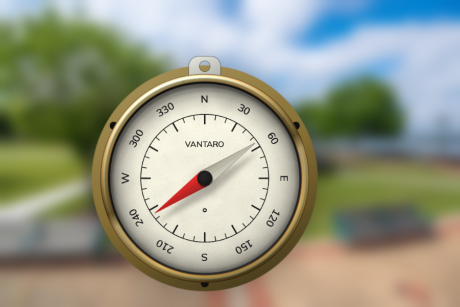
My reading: 235 °
